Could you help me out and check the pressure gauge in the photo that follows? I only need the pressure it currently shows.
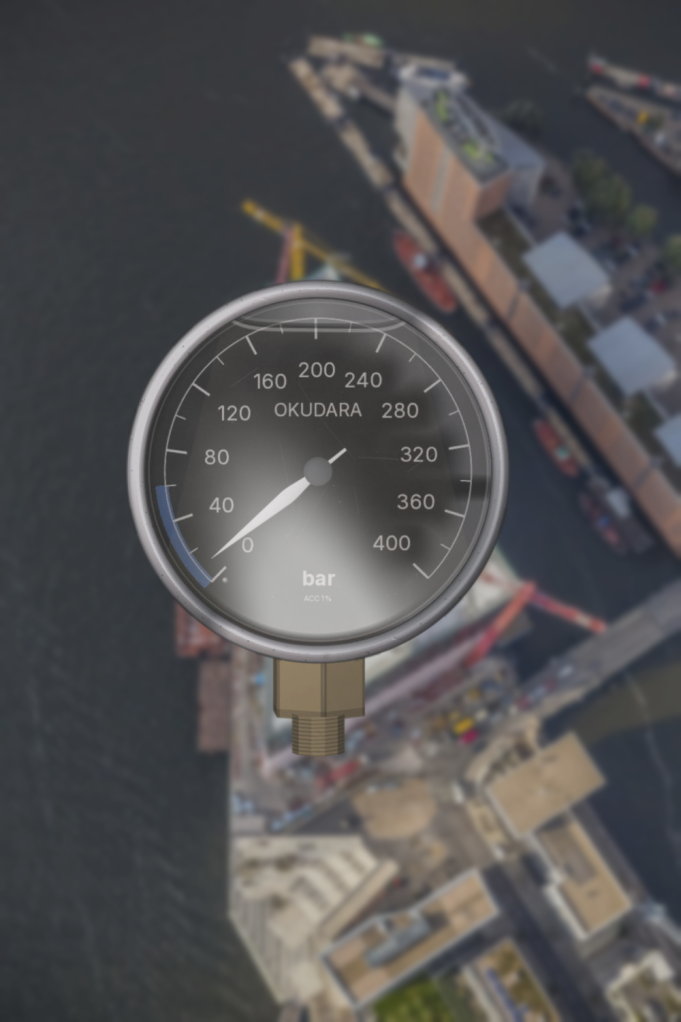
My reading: 10 bar
